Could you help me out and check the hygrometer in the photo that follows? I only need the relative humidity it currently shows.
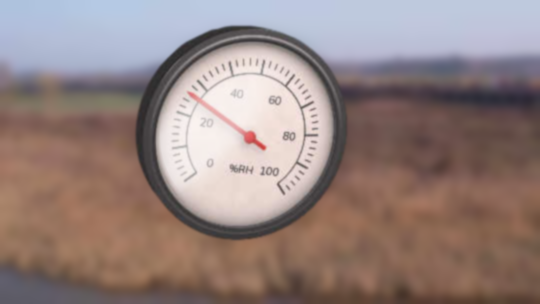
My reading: 26 %
